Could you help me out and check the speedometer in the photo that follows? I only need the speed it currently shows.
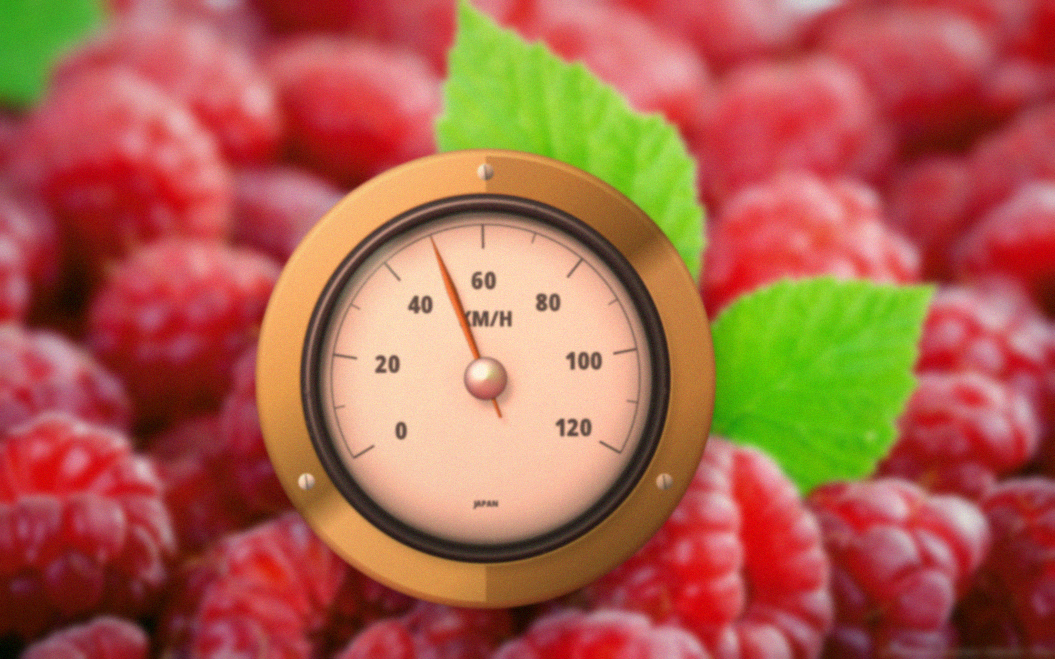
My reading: 50 km/h
